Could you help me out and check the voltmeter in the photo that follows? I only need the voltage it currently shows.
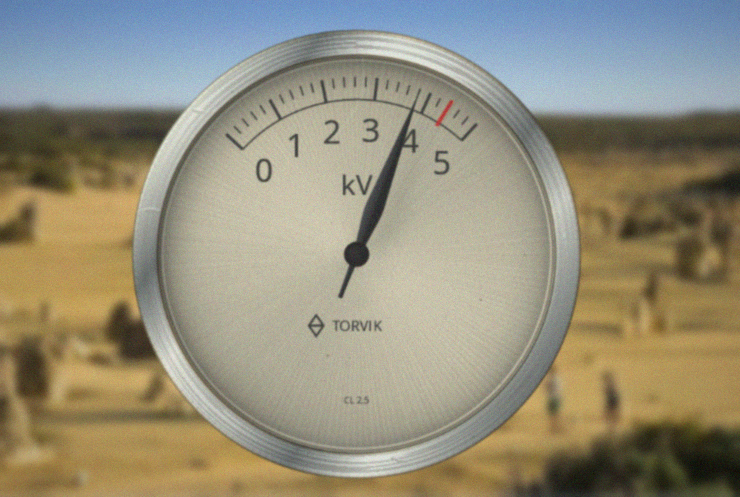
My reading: 3.8 kV
